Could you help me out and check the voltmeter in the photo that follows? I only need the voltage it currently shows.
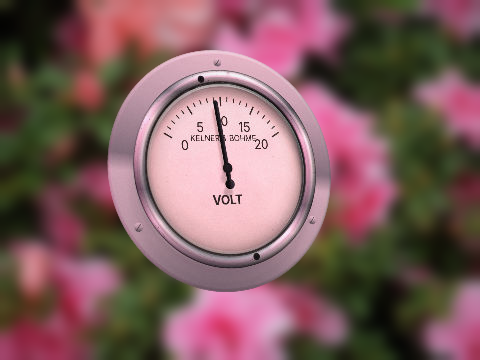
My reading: 9 V
